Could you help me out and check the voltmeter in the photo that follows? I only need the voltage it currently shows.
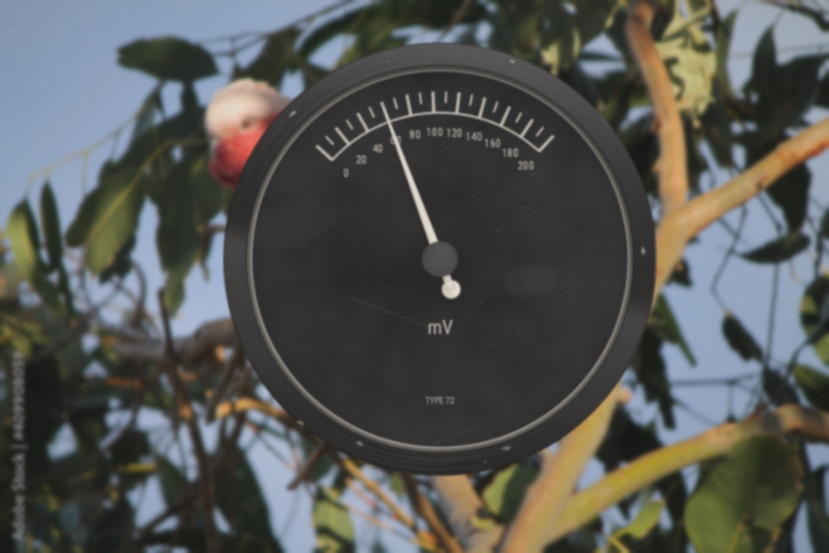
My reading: 60 mV
